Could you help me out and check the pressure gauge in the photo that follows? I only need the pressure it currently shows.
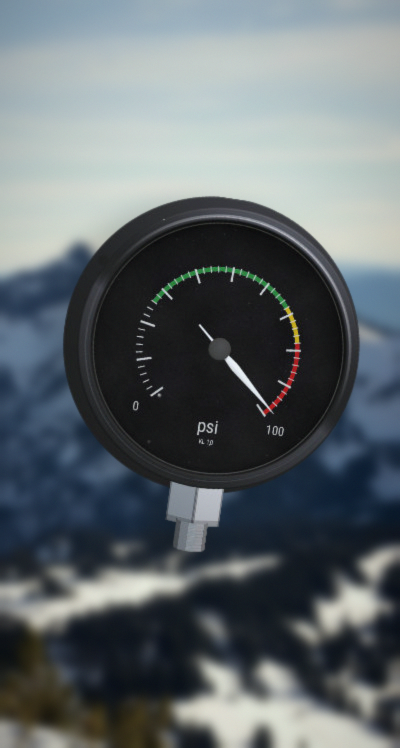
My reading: 98 psi
